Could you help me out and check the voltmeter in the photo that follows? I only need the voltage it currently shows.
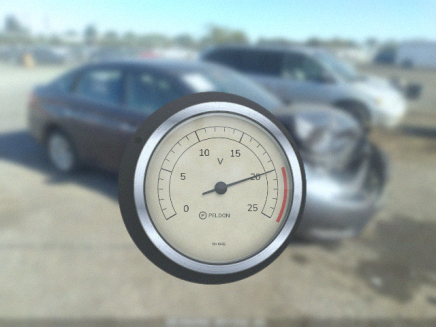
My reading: 20 V
